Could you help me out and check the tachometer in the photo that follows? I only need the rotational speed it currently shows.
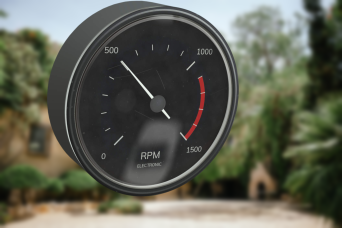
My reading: 500 rpm
